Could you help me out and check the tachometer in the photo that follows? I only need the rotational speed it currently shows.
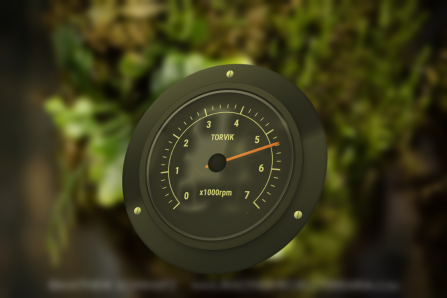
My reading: 5400 rpm
